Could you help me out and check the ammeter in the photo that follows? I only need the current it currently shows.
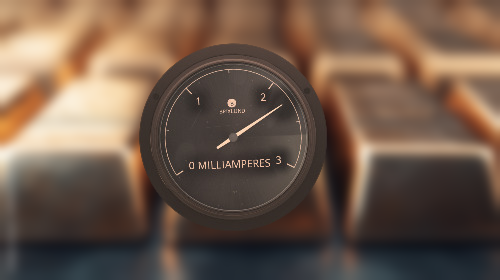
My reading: 2.25 mA
